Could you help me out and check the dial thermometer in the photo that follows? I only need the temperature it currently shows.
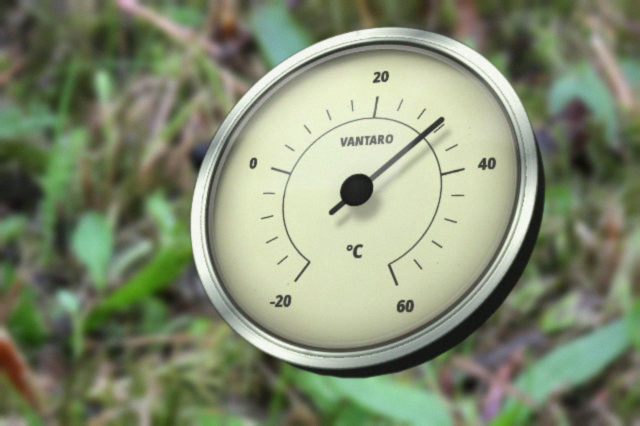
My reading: 32 °C
